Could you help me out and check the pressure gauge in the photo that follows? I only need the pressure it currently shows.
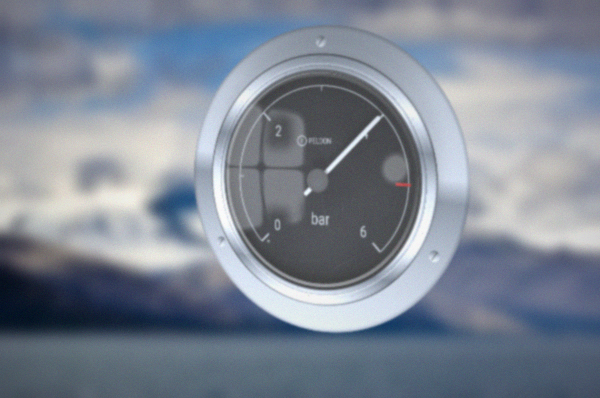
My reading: 4 bar
